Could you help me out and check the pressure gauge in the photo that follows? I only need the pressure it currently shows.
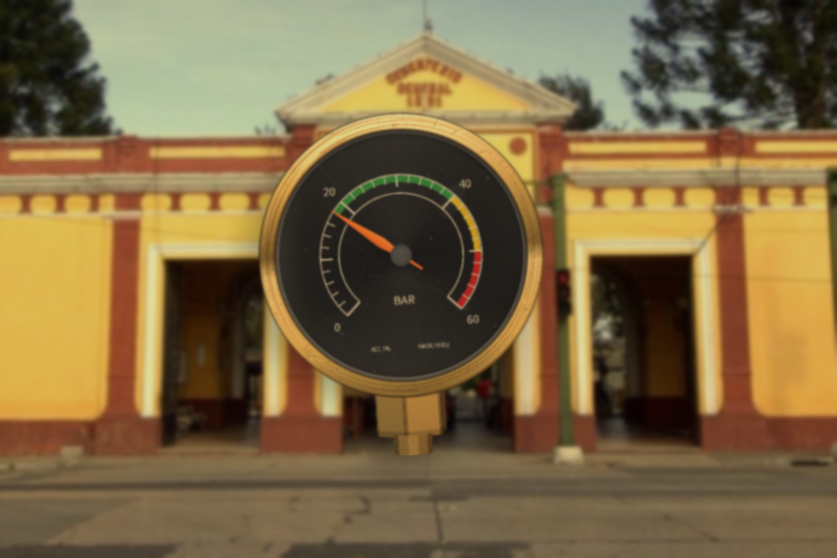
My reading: 18 bar
